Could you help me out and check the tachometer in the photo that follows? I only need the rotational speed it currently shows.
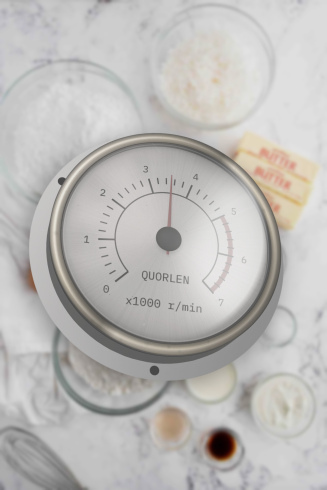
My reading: 3500 rpm
